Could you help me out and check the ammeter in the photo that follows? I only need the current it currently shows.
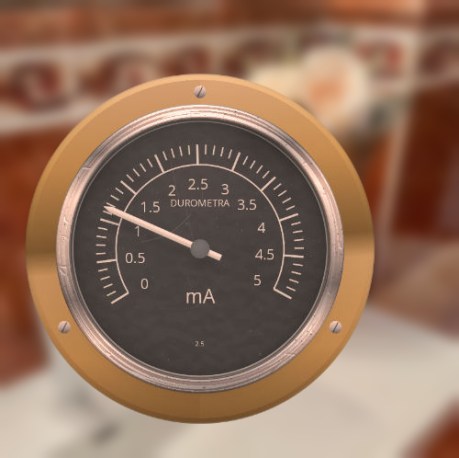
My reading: 1.15 mA
